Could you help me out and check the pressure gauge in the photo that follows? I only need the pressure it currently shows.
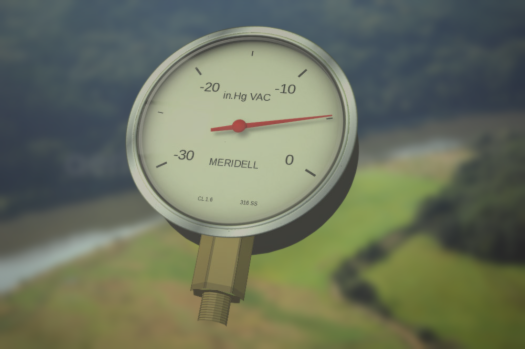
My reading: -5 inHg
